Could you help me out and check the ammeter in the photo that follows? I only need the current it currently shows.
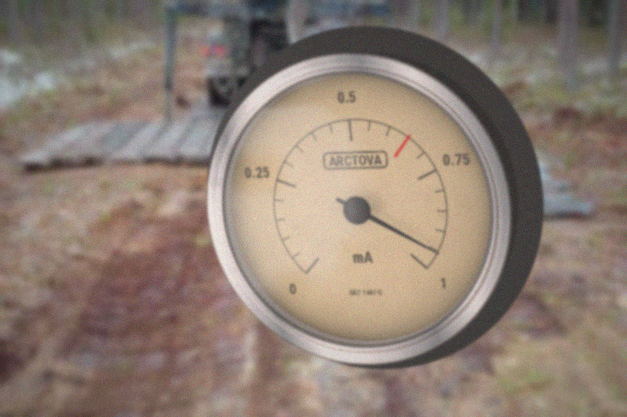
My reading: 0.95 mA
